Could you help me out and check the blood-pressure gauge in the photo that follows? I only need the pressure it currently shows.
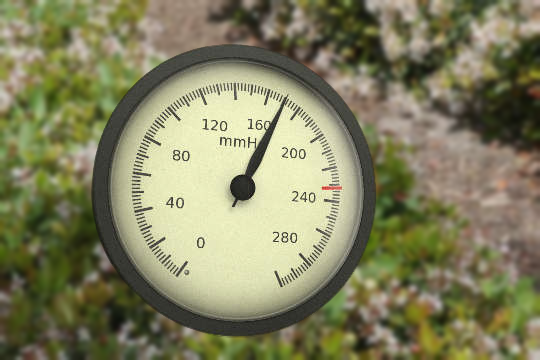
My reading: 170 mmHg
